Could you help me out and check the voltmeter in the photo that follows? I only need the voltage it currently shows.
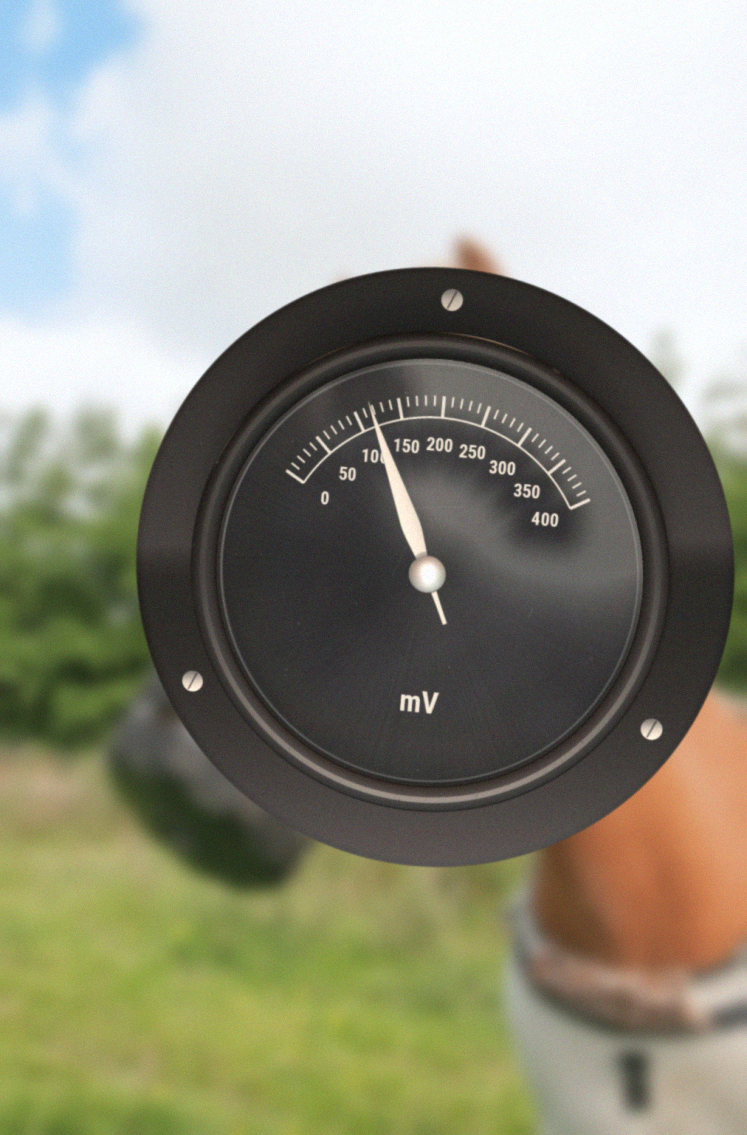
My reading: 120 mV
